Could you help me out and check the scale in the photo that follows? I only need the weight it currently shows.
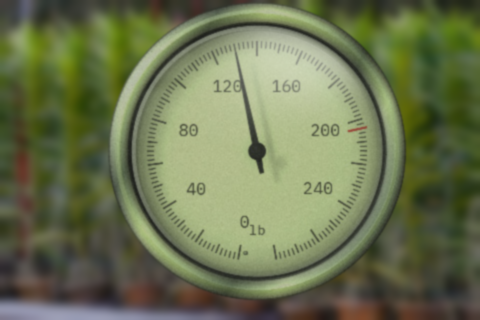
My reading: 130 lb
